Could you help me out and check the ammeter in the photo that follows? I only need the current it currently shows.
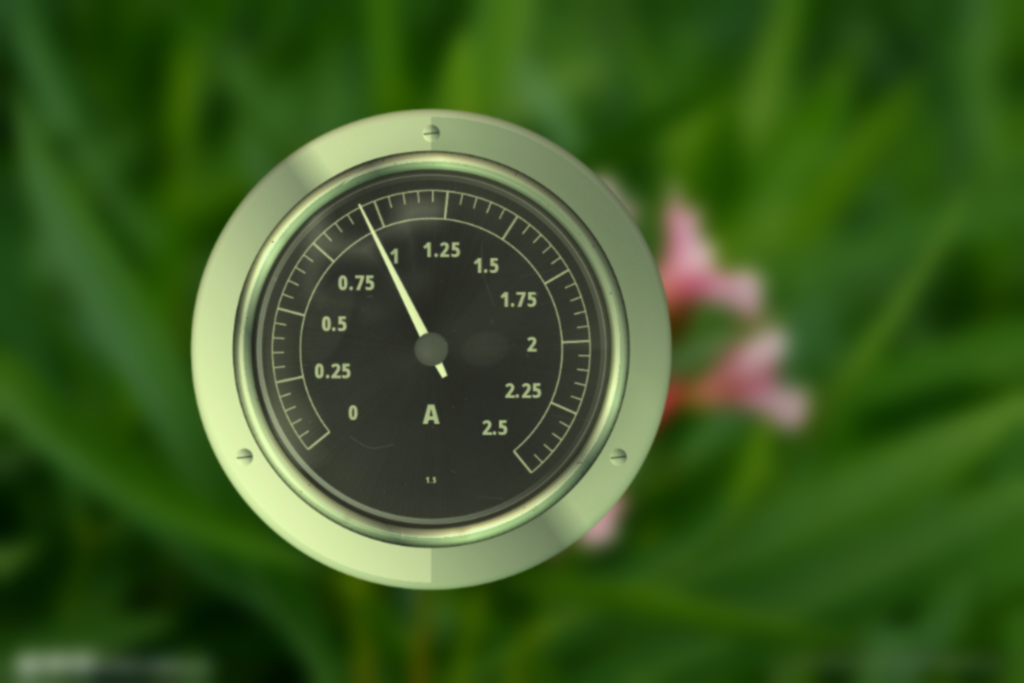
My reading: 0.95 A
